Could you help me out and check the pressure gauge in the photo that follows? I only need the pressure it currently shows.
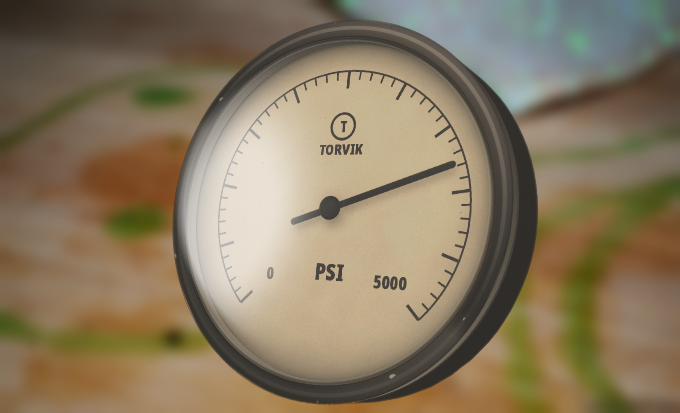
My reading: 3800 psi
